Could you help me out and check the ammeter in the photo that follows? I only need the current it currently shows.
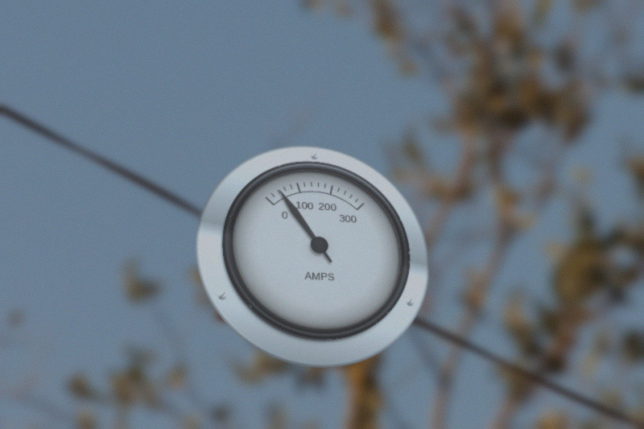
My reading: 40 A
